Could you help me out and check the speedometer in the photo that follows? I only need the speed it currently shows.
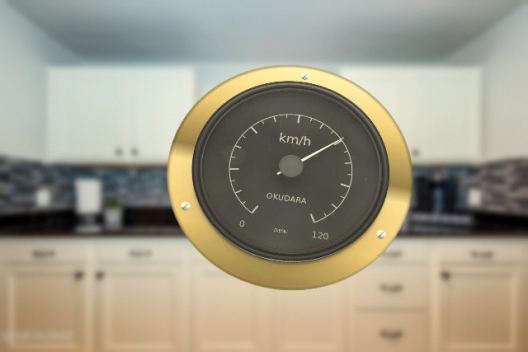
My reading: 80 km/h
